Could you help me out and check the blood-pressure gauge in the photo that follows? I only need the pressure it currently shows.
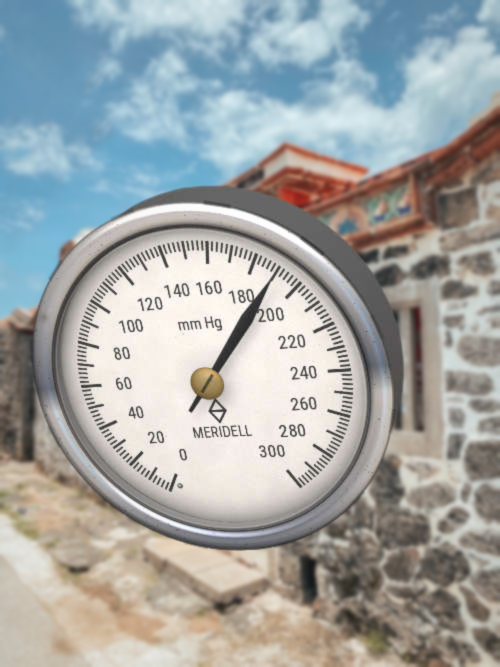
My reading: 190 mmHg
